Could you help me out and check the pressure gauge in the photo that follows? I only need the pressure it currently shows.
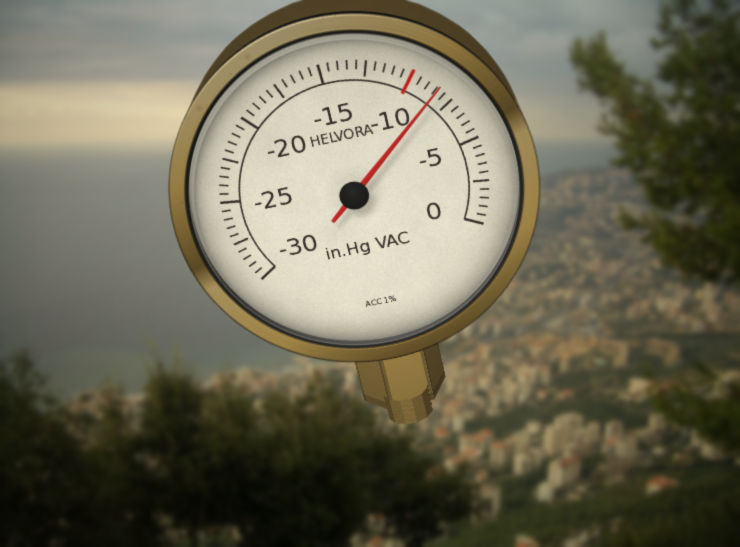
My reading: -8.5 inHg
